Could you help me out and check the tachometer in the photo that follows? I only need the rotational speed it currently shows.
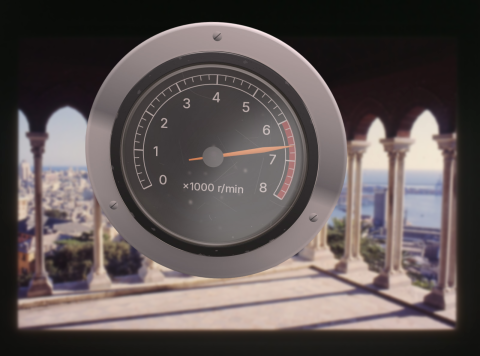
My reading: 6600 rpm
